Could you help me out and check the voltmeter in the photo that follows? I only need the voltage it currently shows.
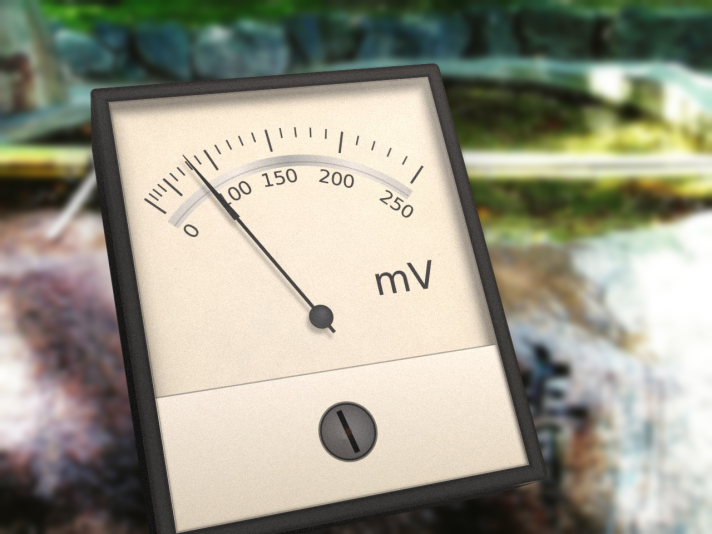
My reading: 80 mV
